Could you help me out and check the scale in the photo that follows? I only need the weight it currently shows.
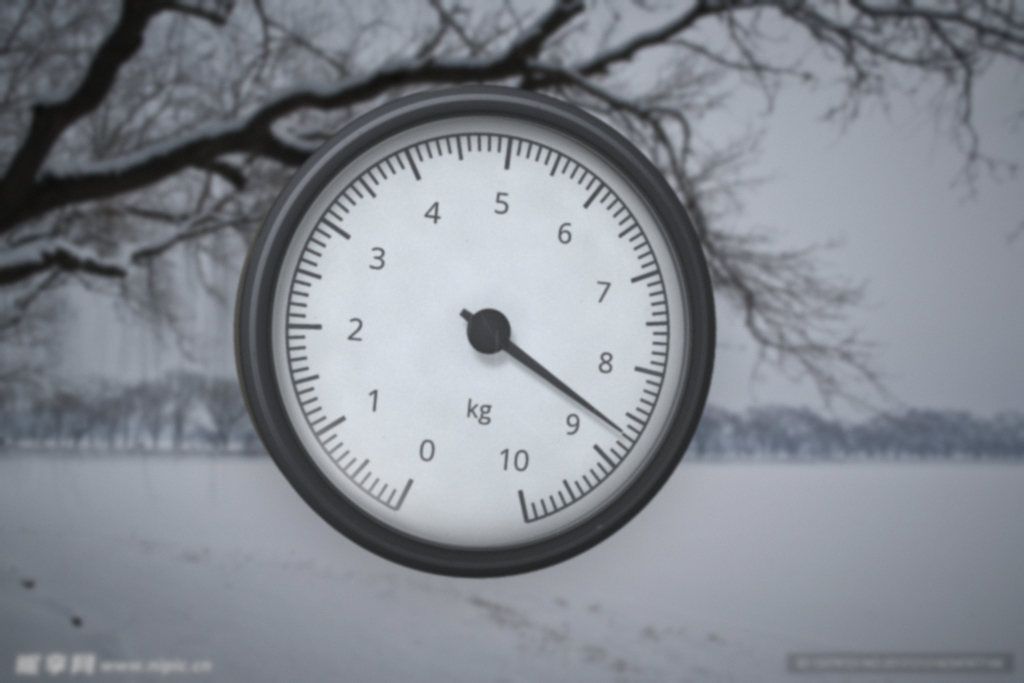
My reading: 8.7 kg
